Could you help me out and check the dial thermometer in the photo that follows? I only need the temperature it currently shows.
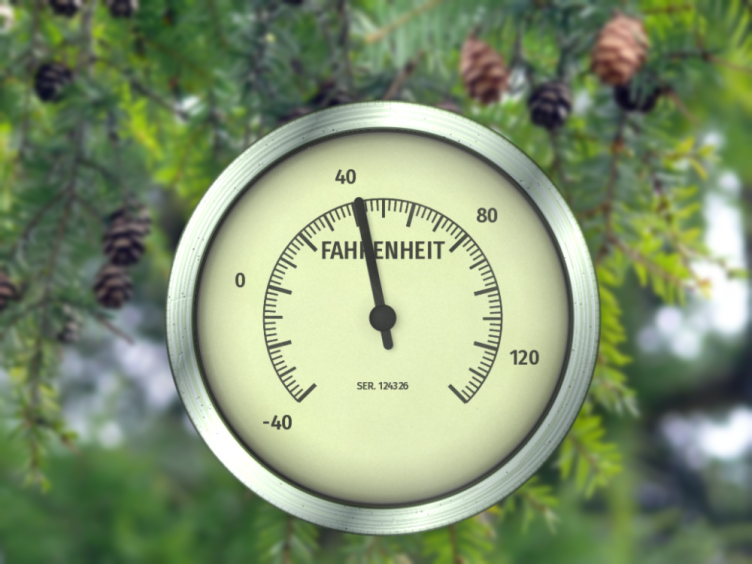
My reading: 42 °F
